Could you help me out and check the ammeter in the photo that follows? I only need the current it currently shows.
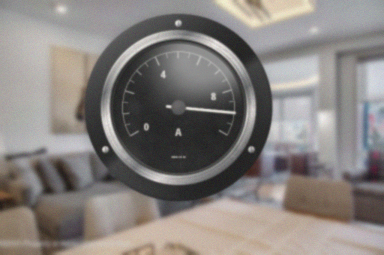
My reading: 9 A
